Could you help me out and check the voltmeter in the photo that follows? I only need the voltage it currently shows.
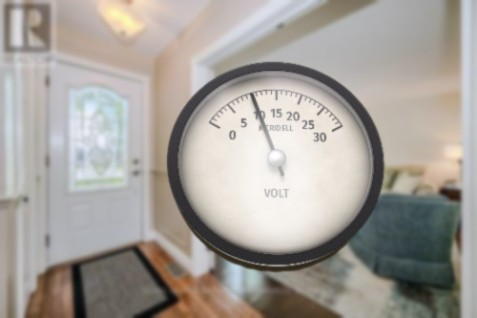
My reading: 10 V
